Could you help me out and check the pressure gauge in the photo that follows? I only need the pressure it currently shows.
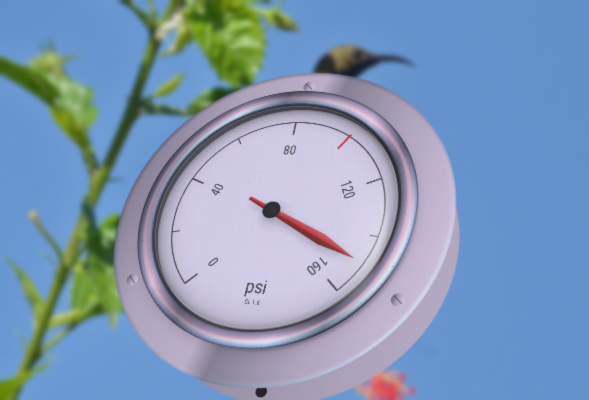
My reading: 150 psi
